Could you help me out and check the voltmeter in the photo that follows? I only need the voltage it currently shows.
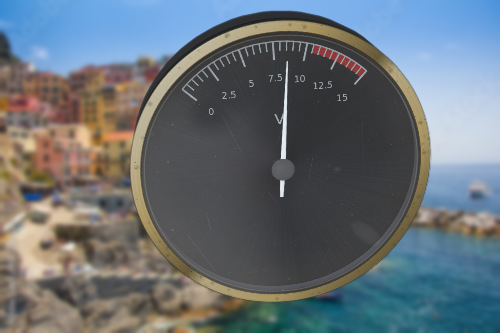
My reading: 8.5 V
